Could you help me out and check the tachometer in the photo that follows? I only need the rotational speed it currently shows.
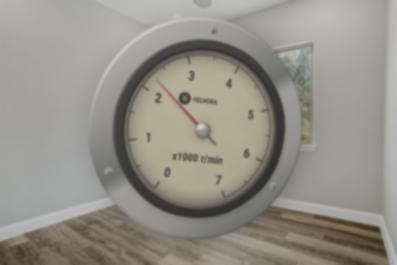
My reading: 2250 rpm
